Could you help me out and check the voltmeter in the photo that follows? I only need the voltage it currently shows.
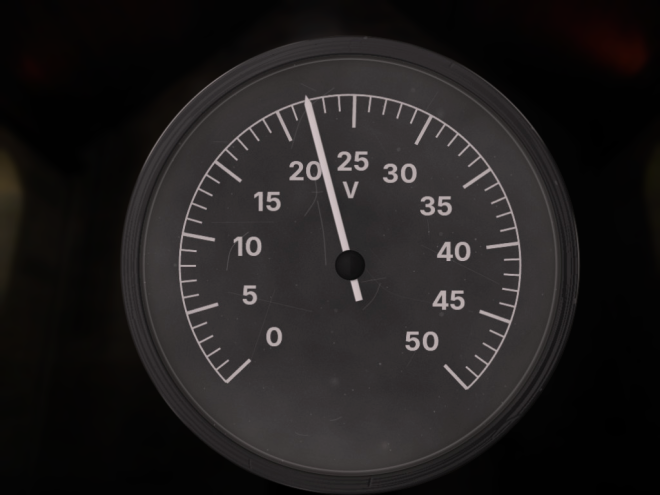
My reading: 22 V
